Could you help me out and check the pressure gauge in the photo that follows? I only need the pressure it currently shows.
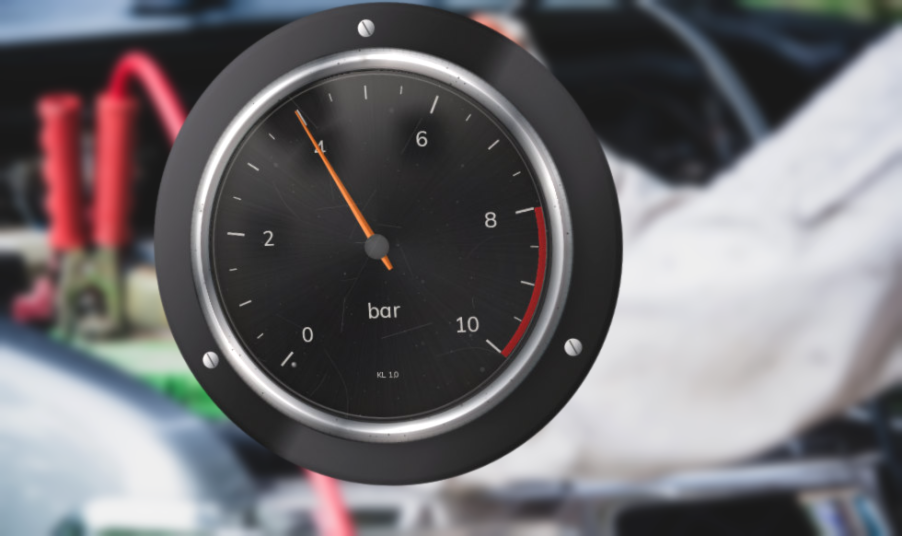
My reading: 4 bar
